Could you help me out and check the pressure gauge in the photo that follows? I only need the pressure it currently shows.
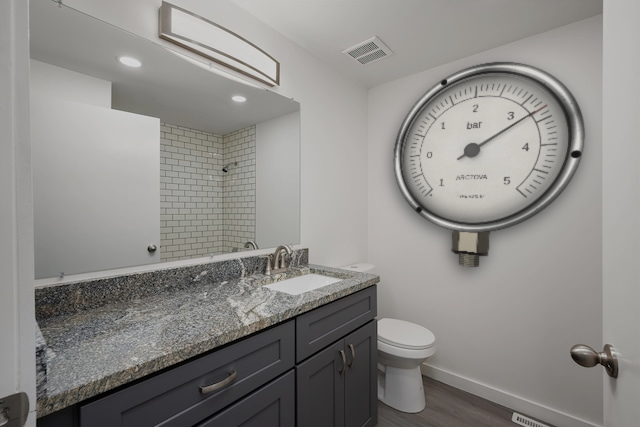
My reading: 3.3 bar
